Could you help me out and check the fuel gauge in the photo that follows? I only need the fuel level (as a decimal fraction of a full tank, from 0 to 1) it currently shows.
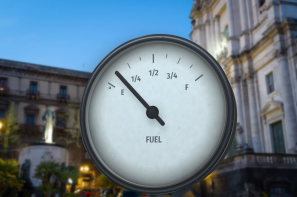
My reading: 0.125
